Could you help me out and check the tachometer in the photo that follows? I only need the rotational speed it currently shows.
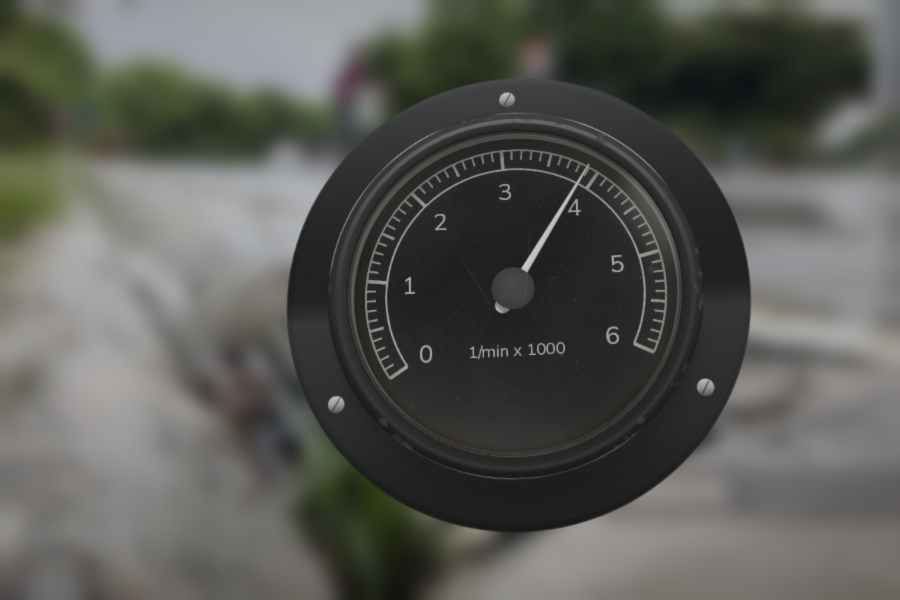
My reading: 3900 rpm
